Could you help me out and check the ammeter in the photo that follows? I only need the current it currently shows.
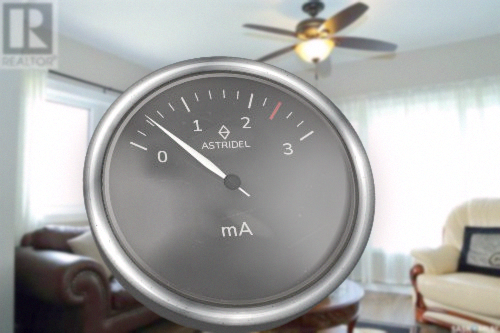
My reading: 0.4 mA
